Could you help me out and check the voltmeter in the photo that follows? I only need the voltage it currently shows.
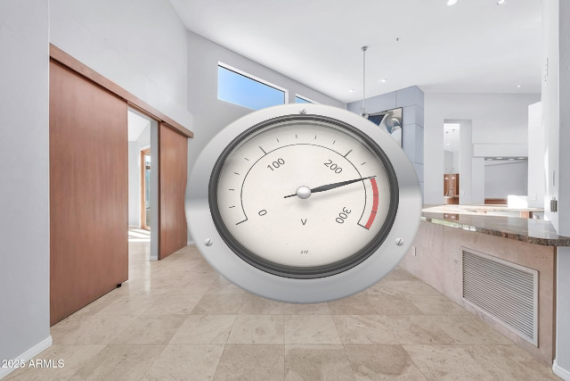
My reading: 240 V
